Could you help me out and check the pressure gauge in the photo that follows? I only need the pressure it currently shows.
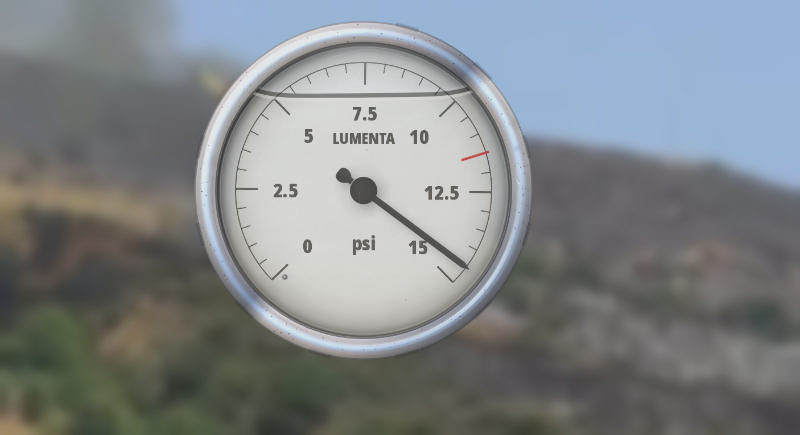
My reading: 14.5 psi
